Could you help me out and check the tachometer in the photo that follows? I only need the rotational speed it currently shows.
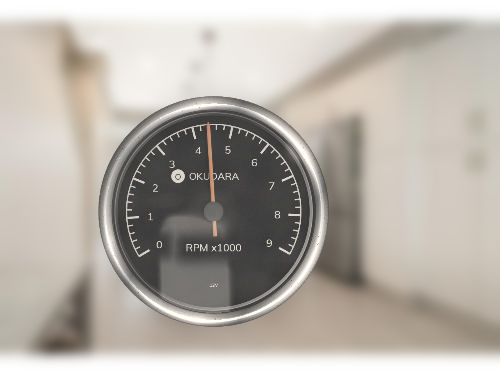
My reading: 4400 rpm
